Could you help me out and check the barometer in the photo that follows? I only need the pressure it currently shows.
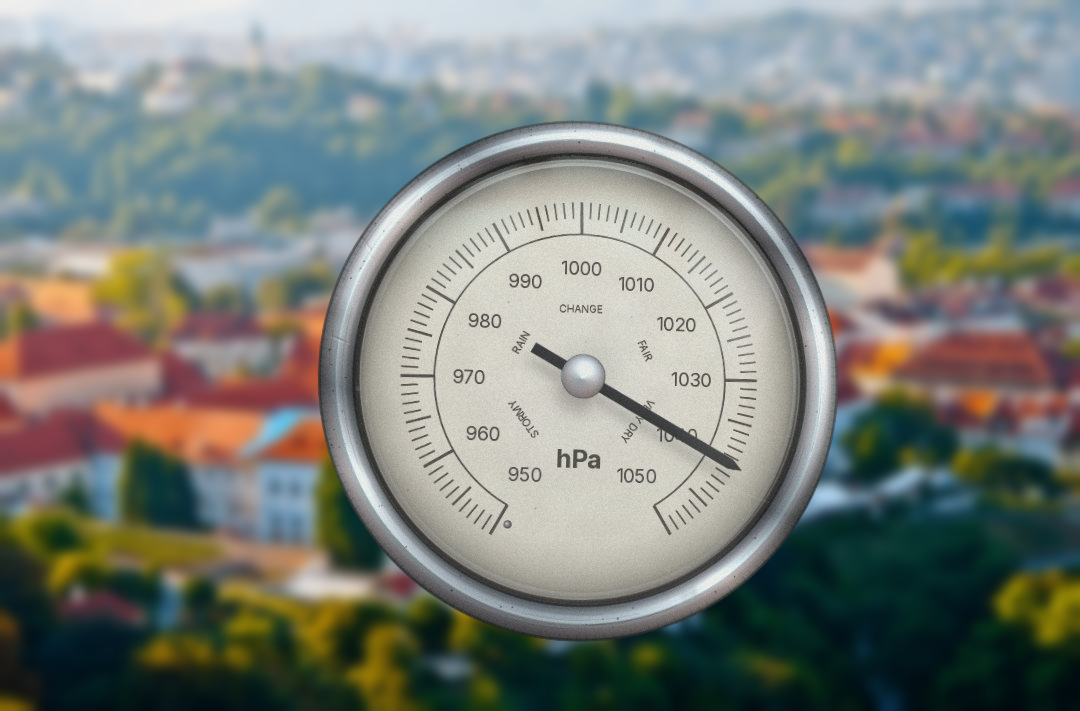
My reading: 1040 hPa
